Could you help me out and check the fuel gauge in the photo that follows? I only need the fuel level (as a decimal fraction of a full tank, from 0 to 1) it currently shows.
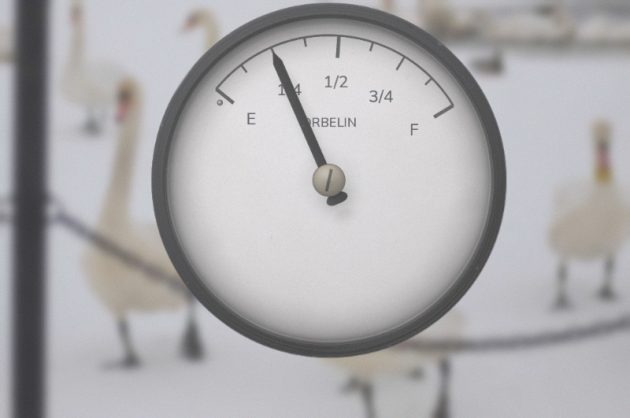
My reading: 0.25
